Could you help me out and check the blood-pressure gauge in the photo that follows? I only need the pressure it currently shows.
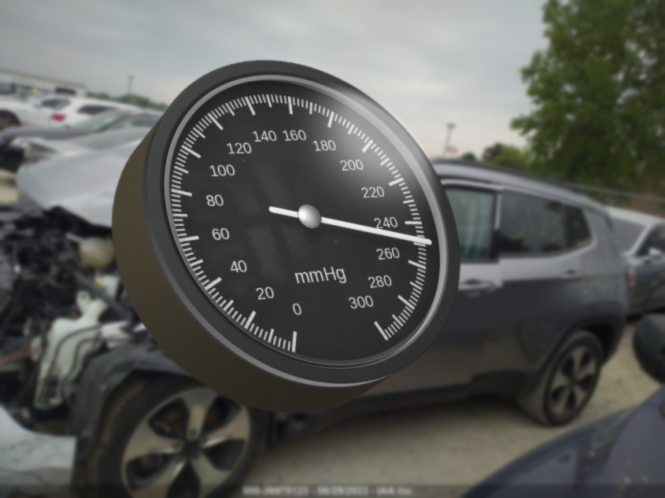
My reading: 250 mmHg
